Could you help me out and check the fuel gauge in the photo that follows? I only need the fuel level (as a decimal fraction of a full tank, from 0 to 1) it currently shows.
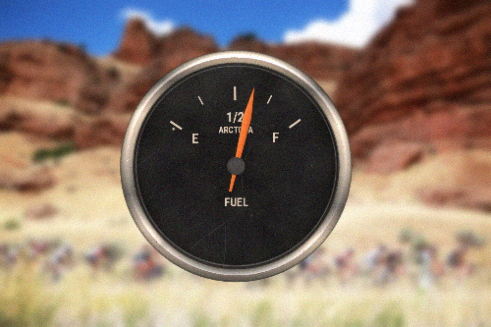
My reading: 0.625
